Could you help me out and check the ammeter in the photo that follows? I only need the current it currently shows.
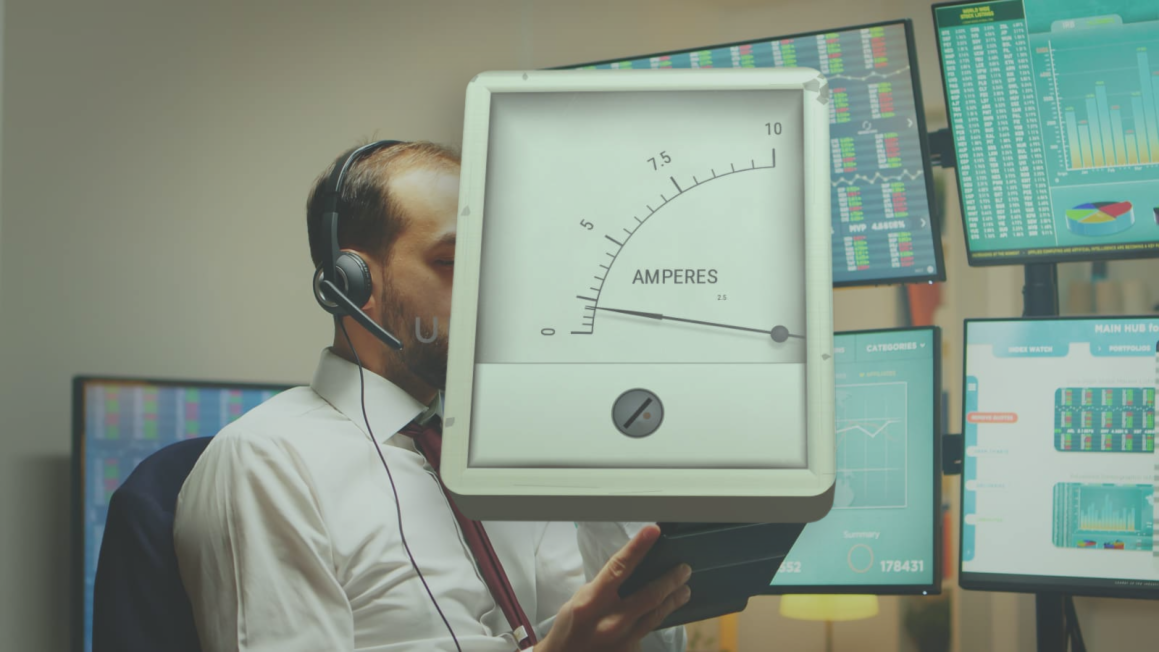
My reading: 2 A
